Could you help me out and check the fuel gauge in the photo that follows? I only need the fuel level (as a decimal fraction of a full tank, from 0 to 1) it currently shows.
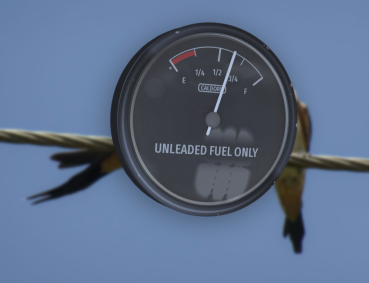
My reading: 0.625
